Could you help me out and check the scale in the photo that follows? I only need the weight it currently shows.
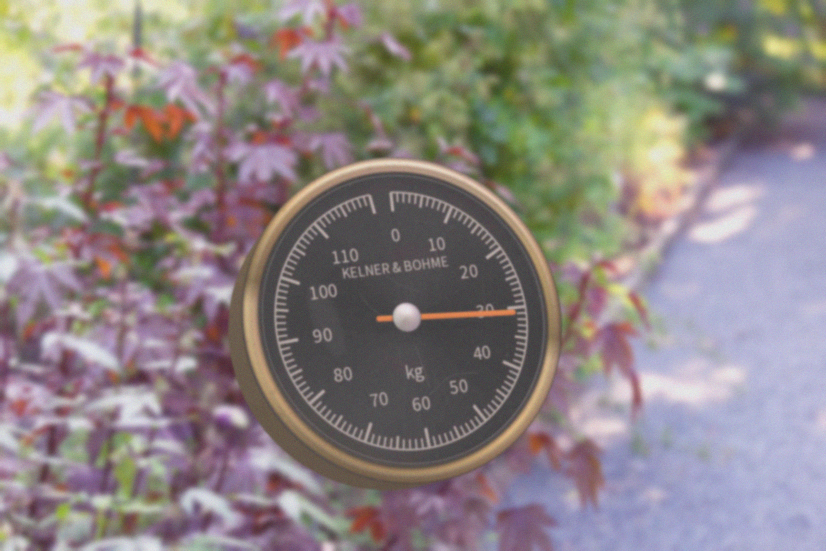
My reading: 31 kg
